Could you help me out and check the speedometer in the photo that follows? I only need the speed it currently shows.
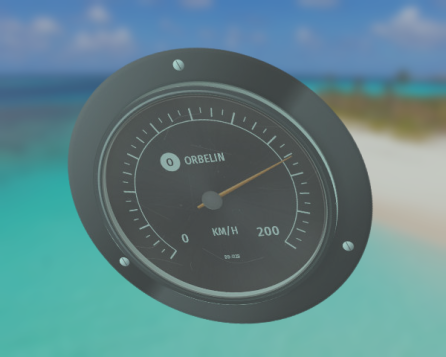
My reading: 150 km/h
